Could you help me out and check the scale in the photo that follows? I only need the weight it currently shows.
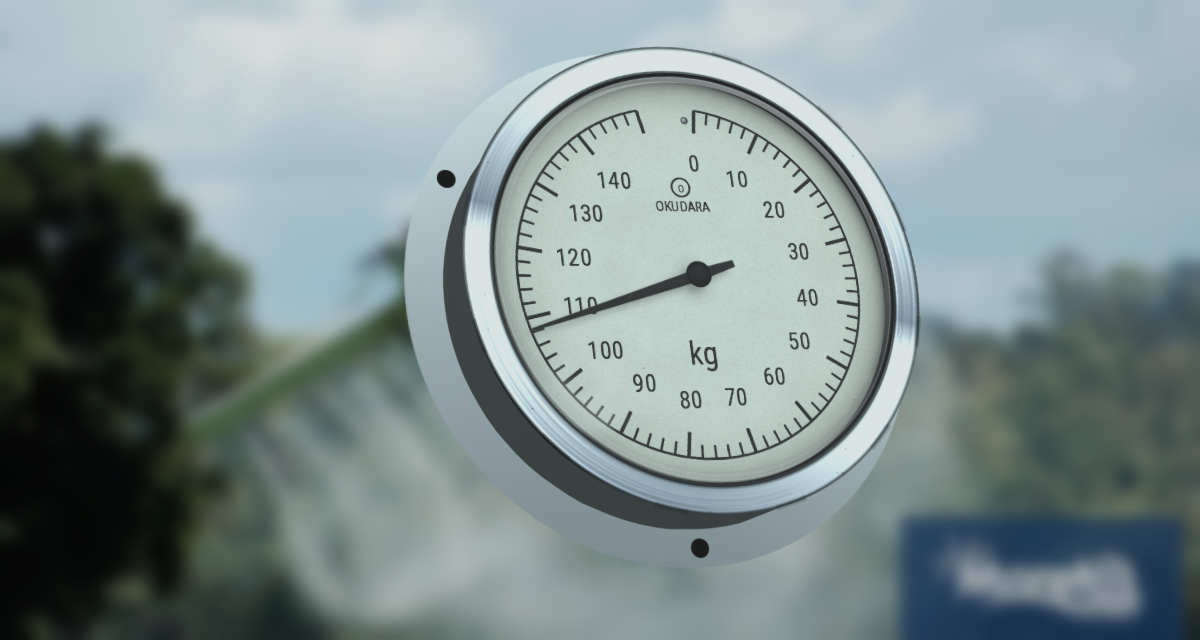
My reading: 108 kg
